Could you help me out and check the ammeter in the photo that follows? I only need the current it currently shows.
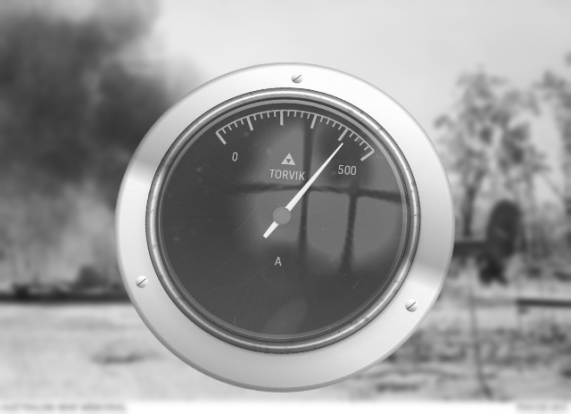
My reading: 420 A
